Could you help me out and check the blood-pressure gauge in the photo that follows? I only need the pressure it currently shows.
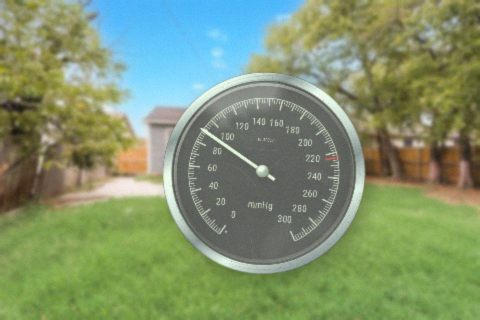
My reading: 90 mmHg
